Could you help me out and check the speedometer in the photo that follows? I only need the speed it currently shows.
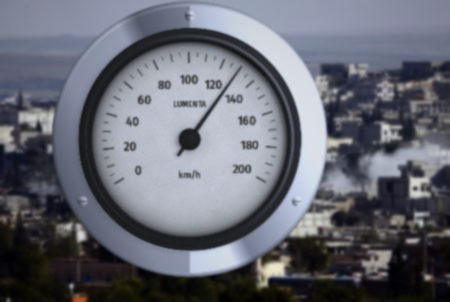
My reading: 130 km/h
